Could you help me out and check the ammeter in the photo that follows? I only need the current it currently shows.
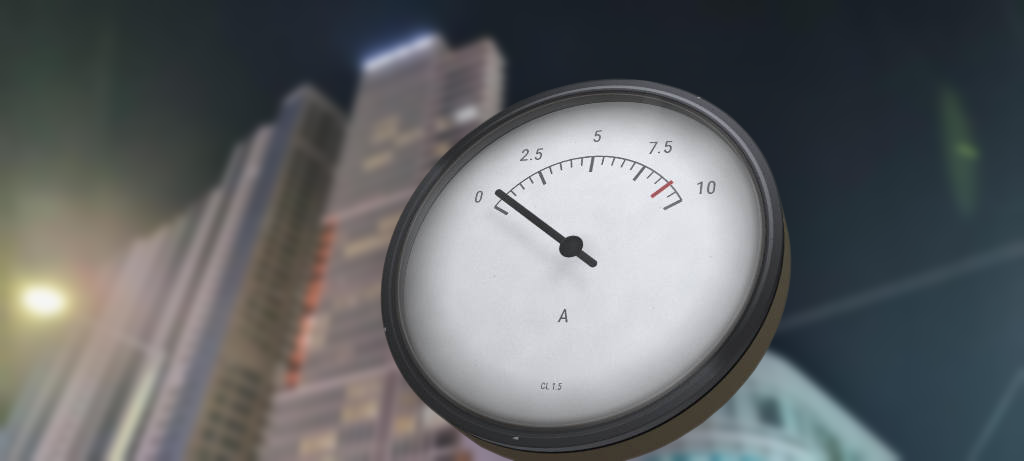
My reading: 0.5 A
